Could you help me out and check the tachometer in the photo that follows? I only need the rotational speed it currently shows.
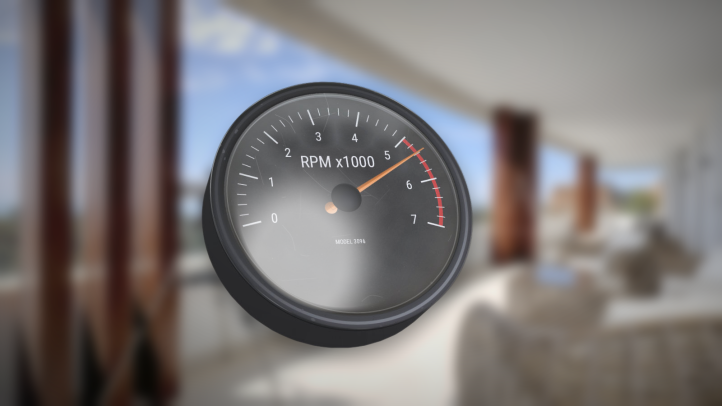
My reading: 5400 rpm
